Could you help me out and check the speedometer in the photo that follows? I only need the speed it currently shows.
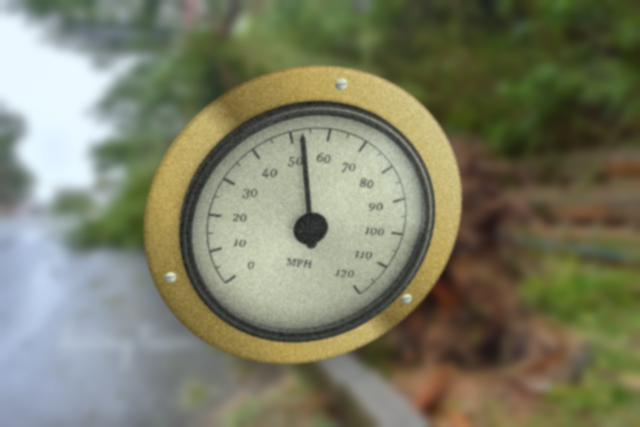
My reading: 52.5 mph
